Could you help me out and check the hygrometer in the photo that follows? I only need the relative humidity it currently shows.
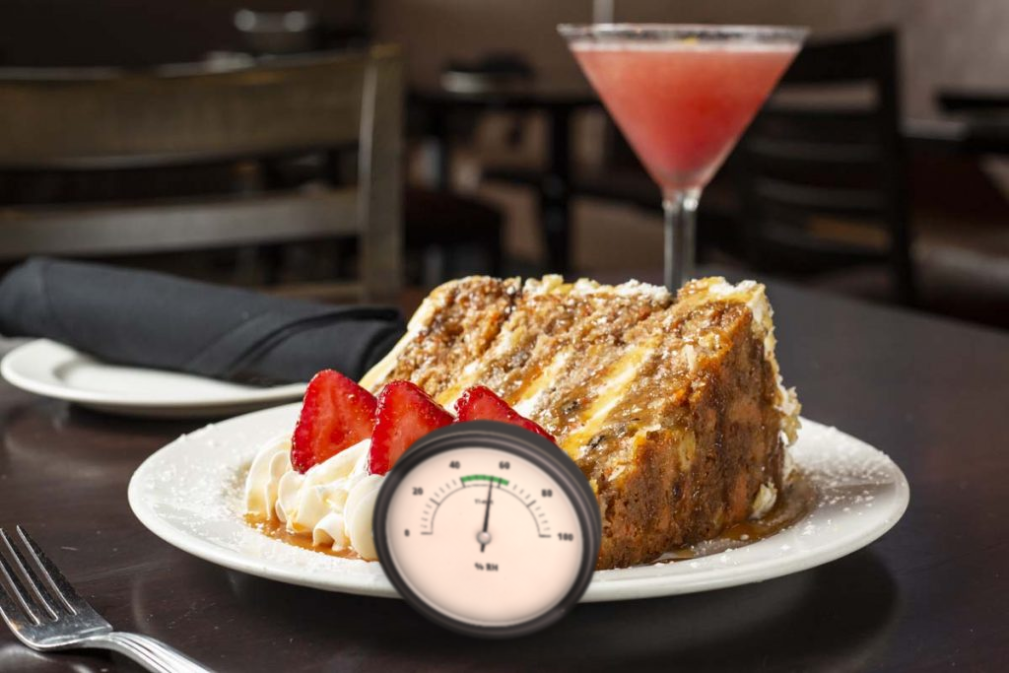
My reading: 56 %
